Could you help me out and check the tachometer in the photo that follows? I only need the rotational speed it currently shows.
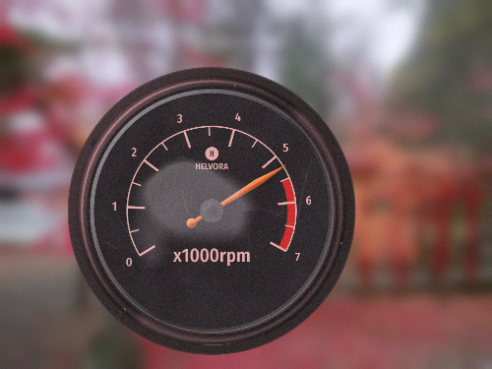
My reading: 5250 rpm
